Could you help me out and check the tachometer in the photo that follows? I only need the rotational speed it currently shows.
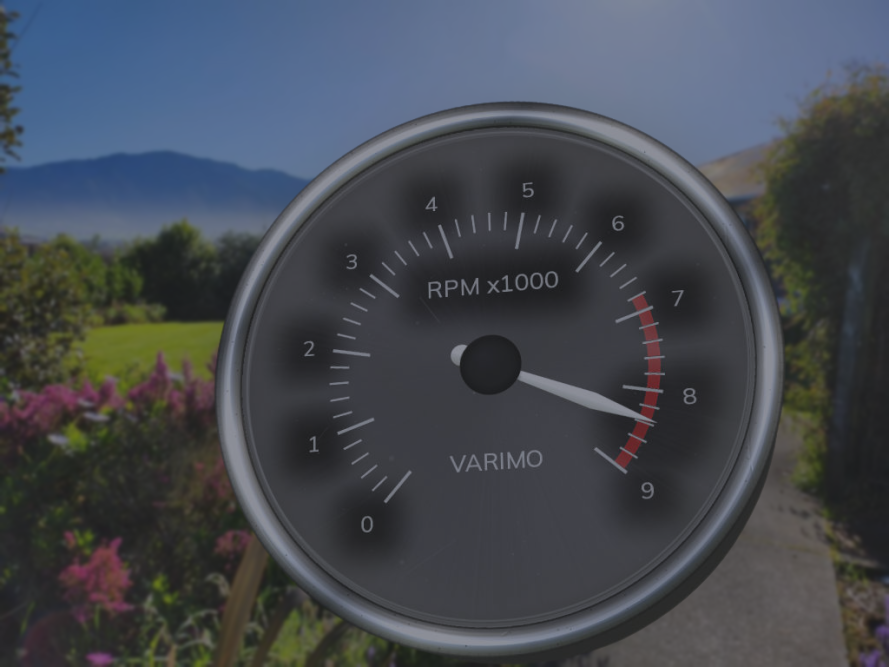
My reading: 8400 rpm
